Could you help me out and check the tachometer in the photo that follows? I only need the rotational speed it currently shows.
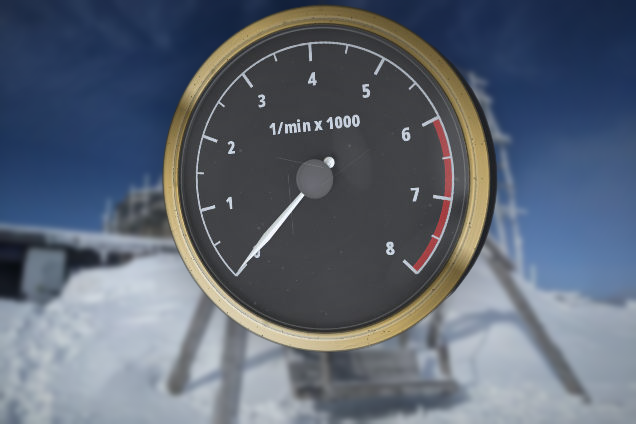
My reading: 0 rpm
